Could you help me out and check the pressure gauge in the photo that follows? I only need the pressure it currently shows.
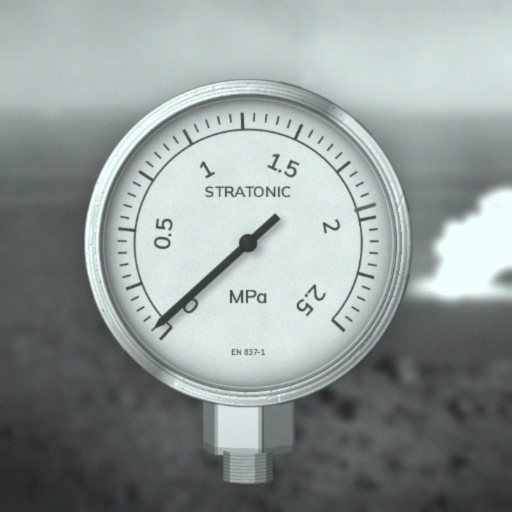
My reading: 0.05 MPa
